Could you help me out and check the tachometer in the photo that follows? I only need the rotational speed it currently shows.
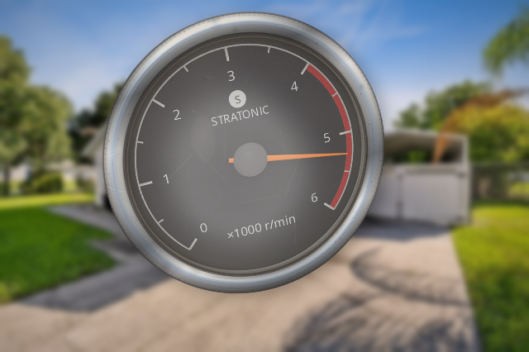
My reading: 5250 rpm
